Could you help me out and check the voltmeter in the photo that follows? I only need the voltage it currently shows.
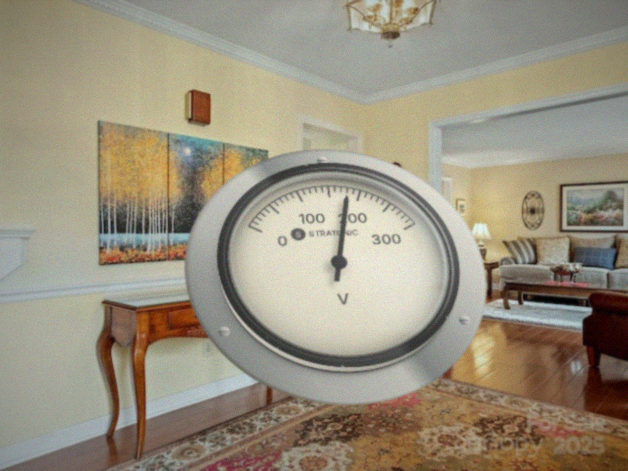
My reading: 180 V
